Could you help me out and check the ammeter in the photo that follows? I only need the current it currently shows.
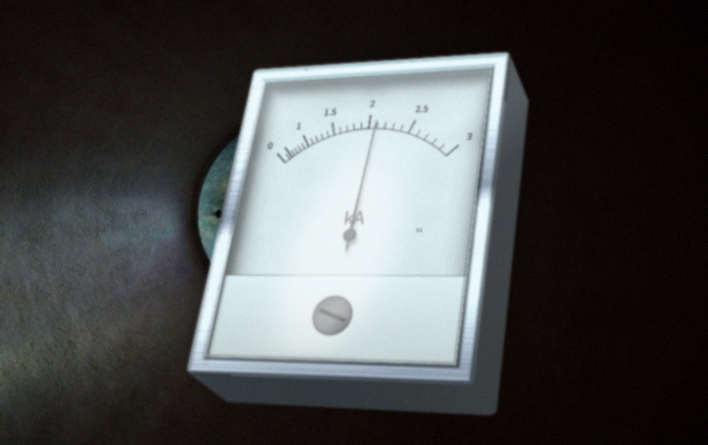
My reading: 2.1 kA
